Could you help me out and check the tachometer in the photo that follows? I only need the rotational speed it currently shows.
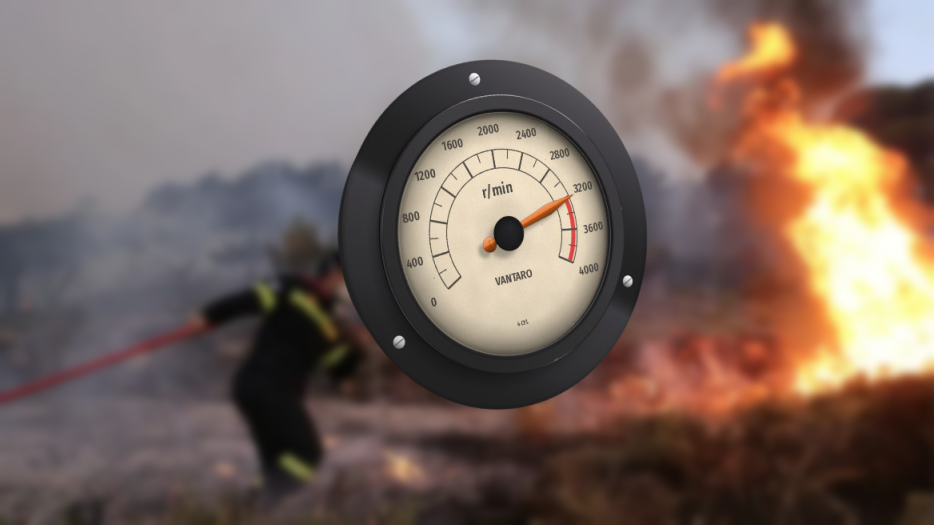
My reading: 3200 rpm
